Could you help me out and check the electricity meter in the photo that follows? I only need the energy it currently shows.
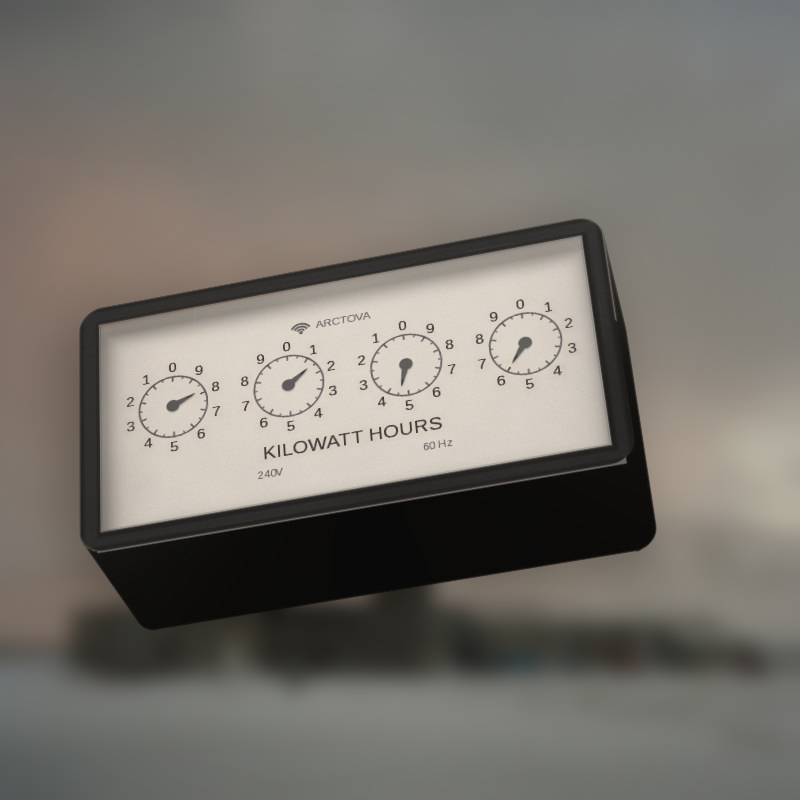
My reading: 8146 kWh
